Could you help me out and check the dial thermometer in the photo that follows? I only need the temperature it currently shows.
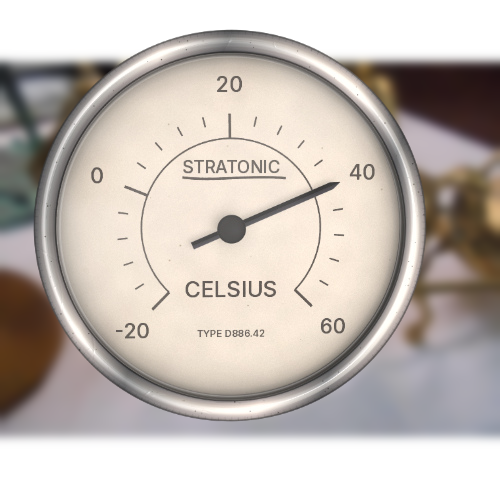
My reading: 40 °C
